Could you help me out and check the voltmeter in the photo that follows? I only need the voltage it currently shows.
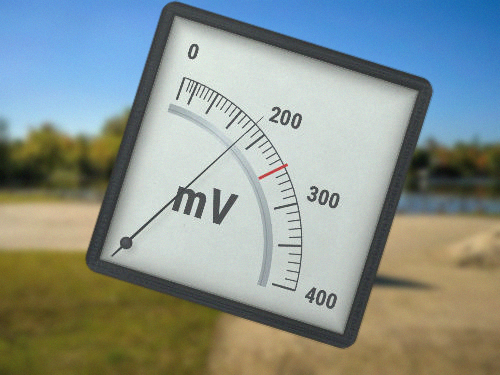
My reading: 180 mV
